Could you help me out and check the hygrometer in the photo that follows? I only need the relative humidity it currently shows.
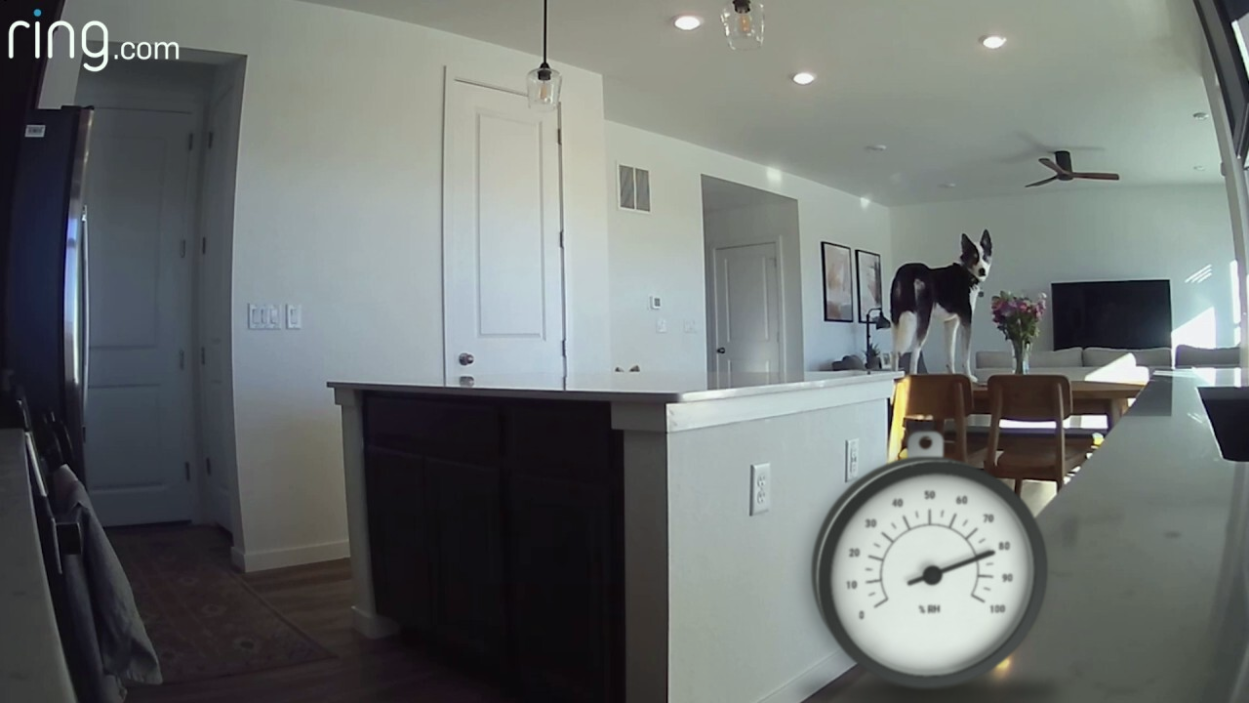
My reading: 80 %
